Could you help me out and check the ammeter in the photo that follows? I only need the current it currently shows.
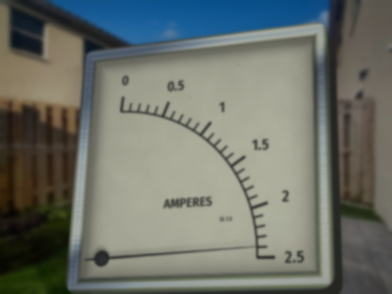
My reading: 2.4 A
